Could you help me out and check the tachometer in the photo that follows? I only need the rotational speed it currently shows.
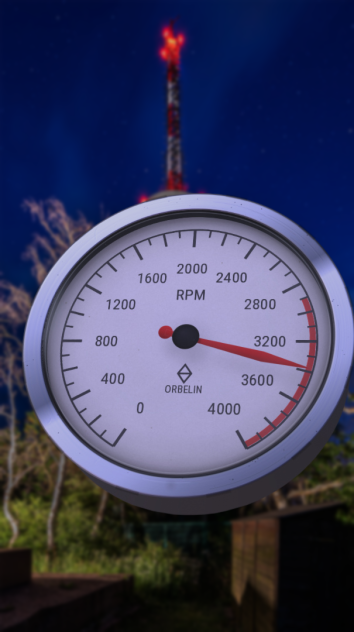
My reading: 3400 rpm
